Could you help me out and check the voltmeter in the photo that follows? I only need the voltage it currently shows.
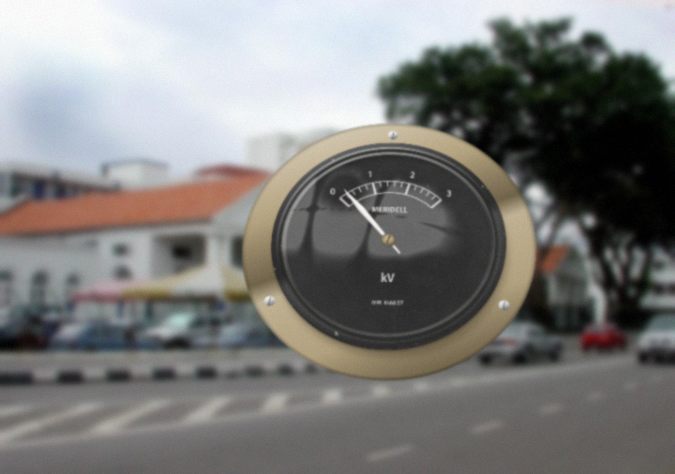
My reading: 0.2 kV
